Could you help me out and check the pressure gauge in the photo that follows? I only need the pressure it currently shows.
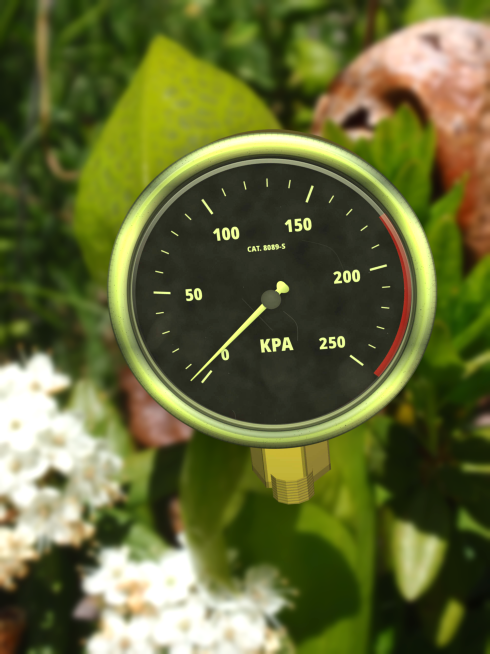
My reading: 5 kPa
